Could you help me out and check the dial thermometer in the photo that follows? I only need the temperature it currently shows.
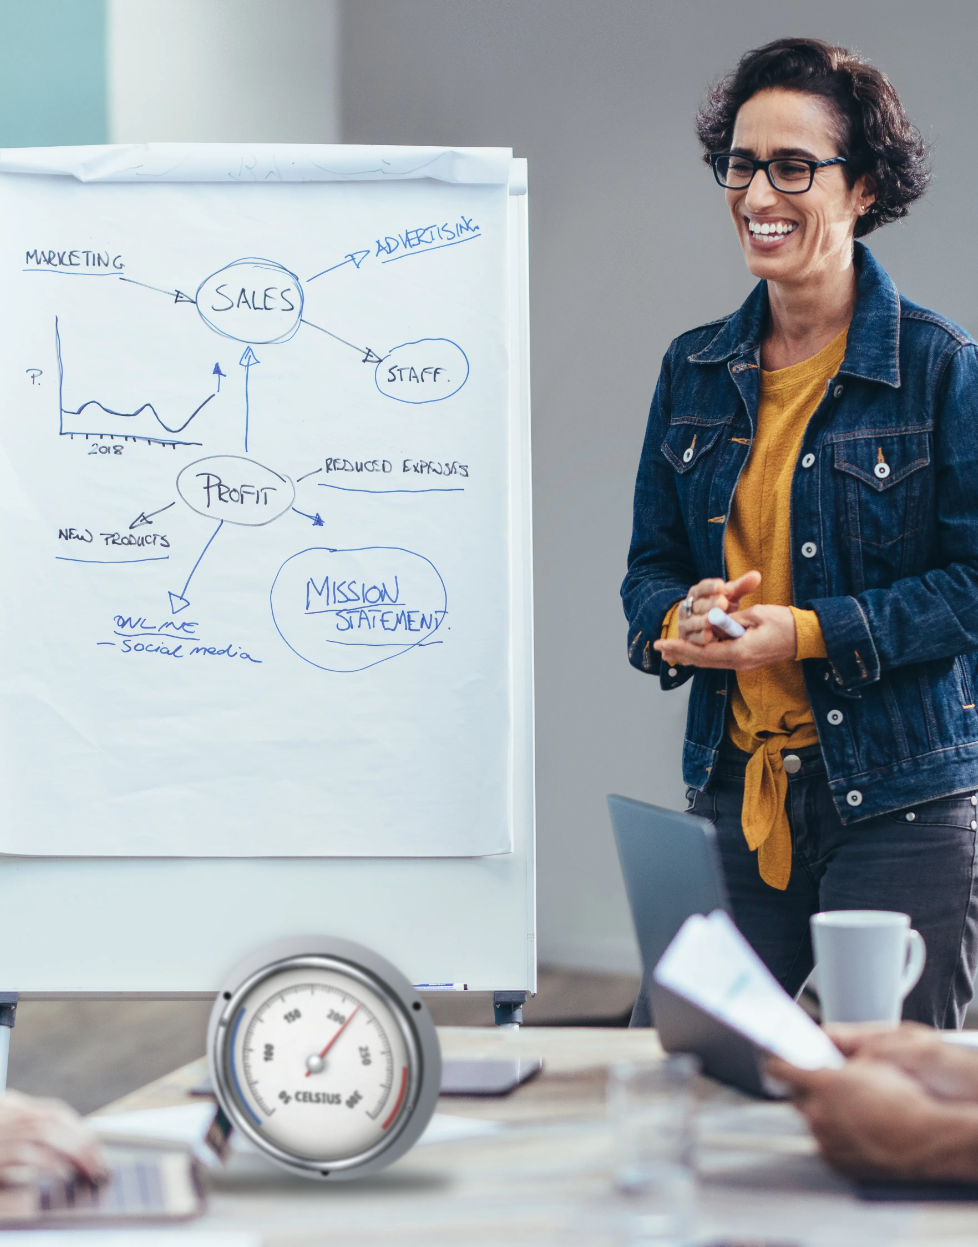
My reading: 212.5 °C
